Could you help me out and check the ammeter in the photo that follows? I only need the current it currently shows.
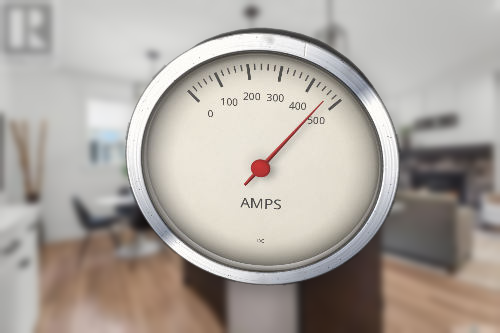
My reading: 460 A
